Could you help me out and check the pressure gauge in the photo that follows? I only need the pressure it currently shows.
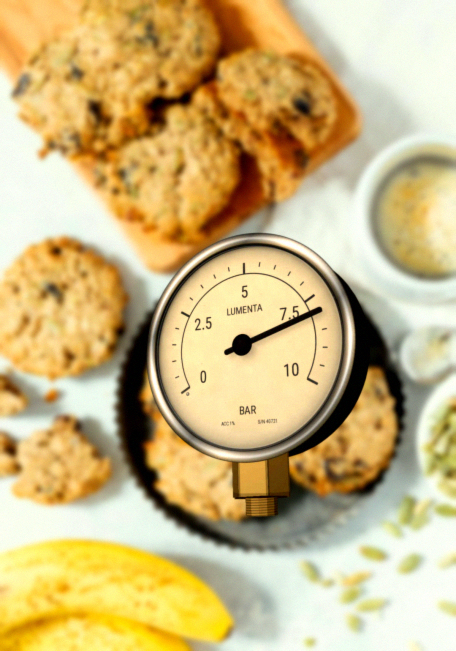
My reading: 8 bar
